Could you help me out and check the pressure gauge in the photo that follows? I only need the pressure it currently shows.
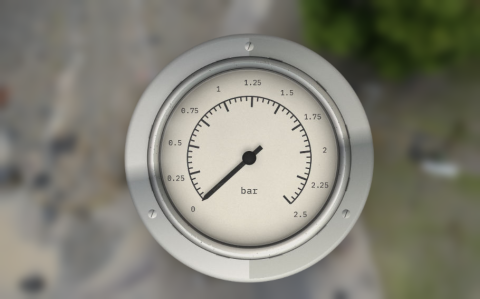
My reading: 0 bar
